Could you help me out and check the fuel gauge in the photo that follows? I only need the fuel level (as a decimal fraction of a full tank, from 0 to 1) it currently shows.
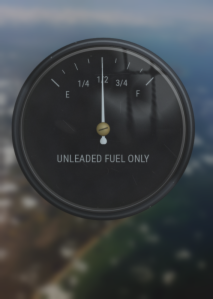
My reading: 0.5
